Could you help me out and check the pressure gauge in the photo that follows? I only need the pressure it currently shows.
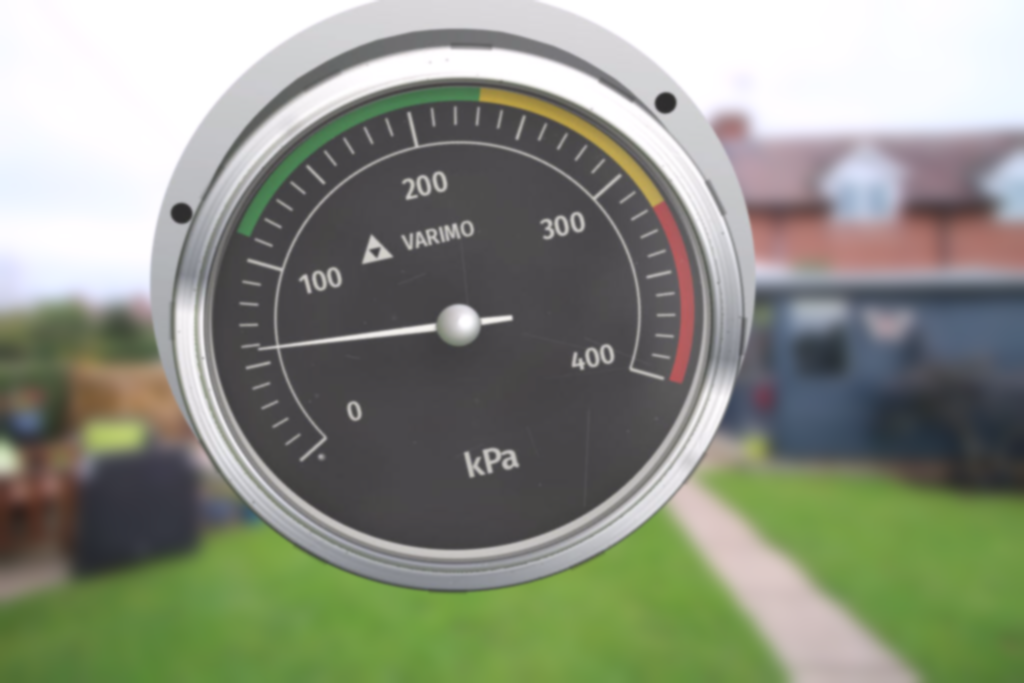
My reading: 60 kPa
